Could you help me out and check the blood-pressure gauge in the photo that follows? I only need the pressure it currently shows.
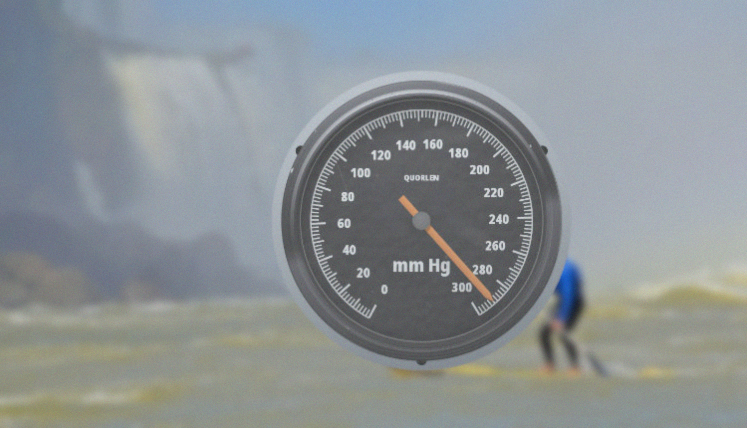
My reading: 290 mmHg
